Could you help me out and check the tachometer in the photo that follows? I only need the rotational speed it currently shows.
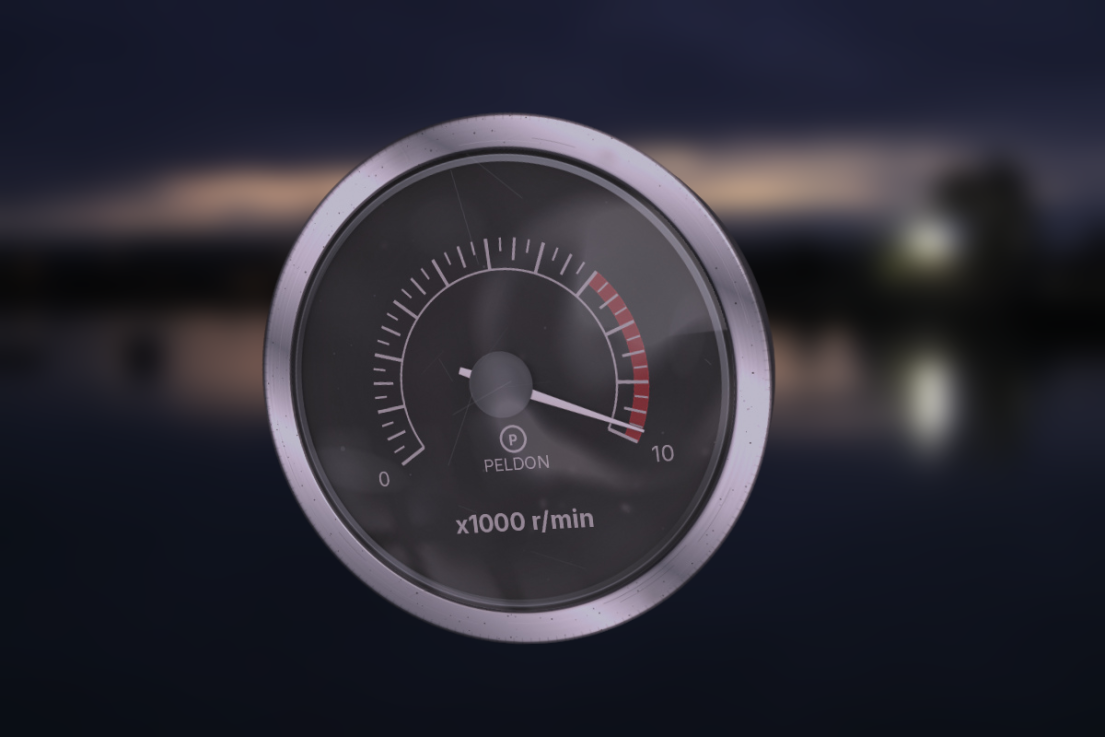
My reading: 9750 rpm
